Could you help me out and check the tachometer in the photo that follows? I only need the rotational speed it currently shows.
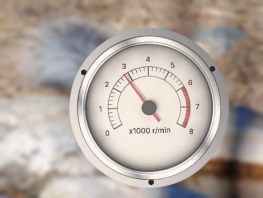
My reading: 2800 rpm
